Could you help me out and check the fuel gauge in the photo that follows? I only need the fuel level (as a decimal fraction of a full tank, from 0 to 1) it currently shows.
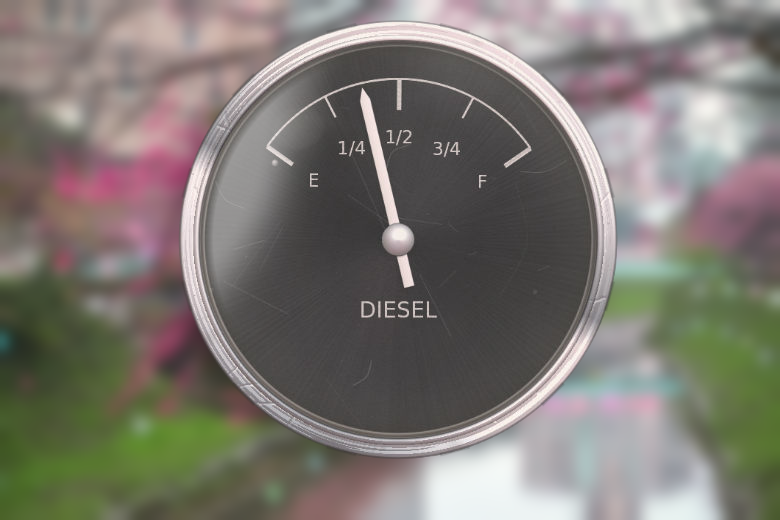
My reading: 0.375
